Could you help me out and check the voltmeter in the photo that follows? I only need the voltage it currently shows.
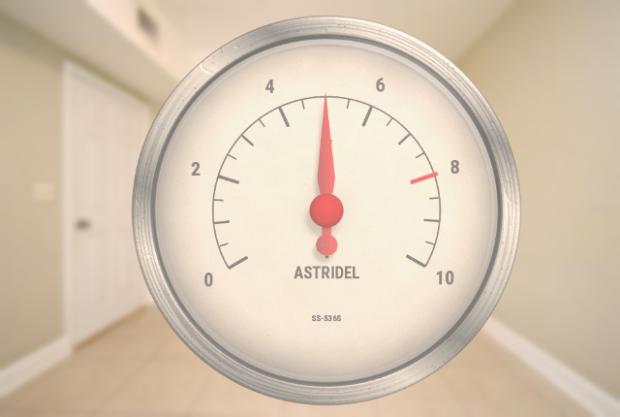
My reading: 5 V
